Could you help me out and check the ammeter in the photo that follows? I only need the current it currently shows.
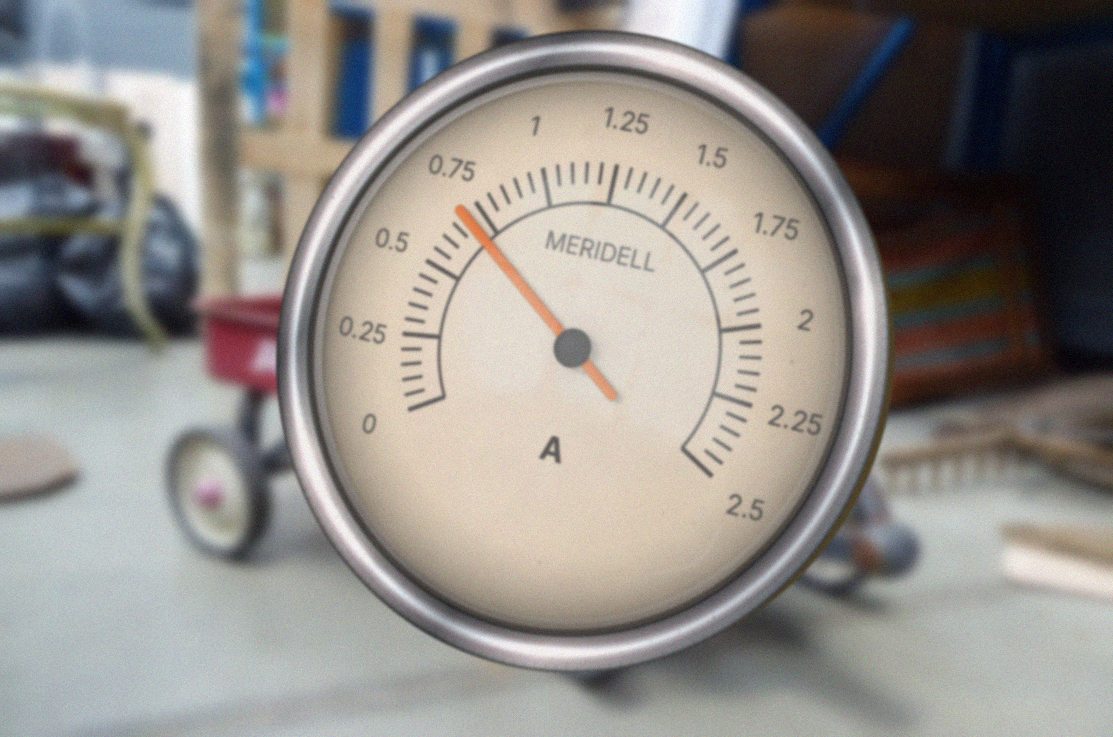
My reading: 0.7 A
